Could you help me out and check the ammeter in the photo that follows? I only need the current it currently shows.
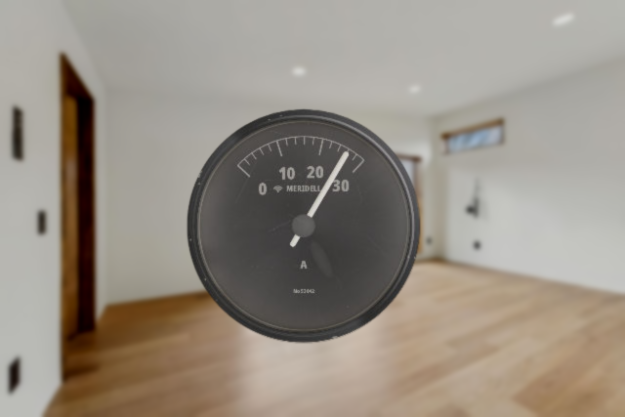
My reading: 26 A
